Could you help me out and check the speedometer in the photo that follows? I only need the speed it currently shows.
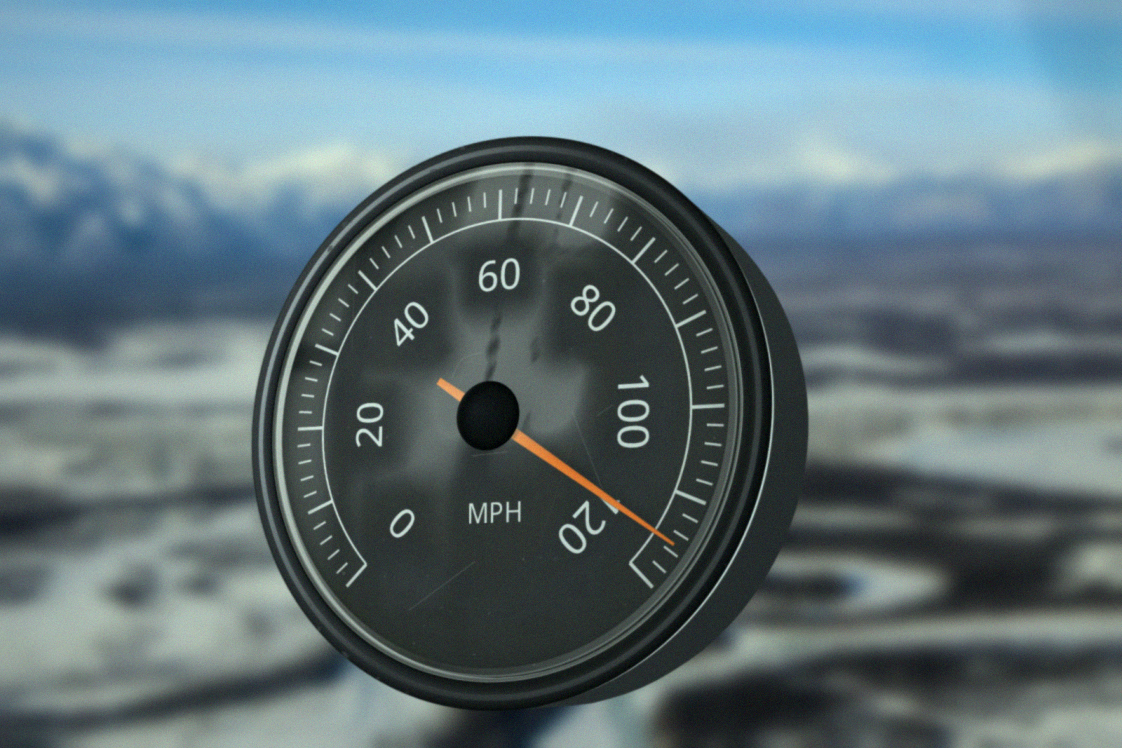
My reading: 115 mph
